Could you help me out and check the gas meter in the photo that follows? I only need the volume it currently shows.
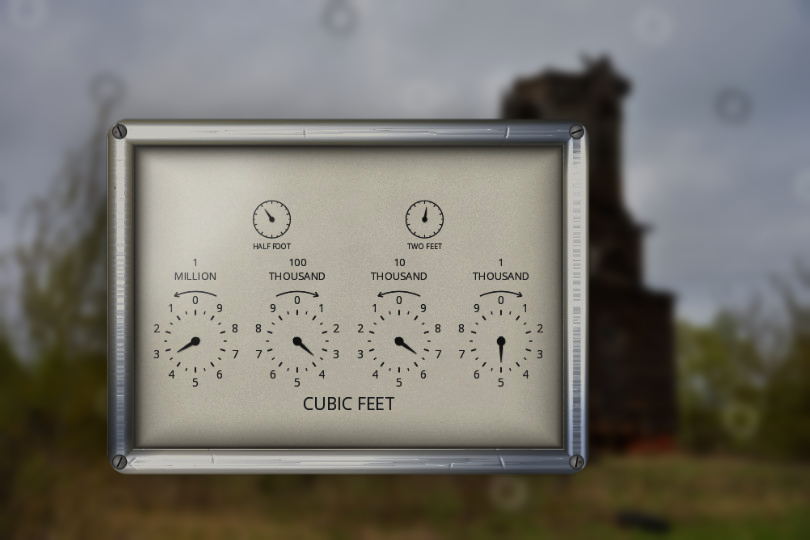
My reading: 336500 ft³
